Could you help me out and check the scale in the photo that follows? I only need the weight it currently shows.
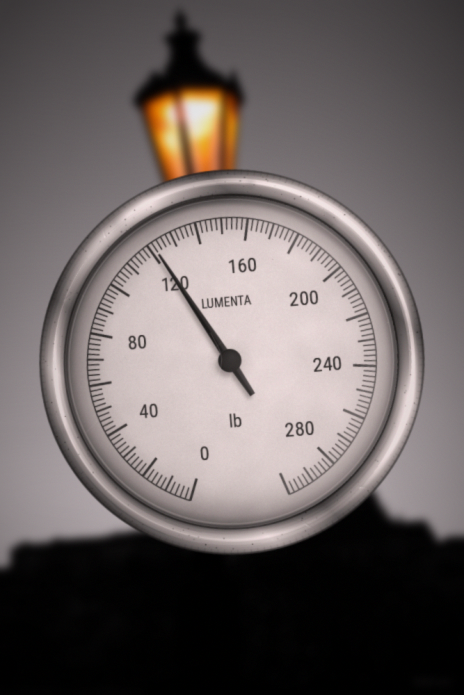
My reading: 122 lb
